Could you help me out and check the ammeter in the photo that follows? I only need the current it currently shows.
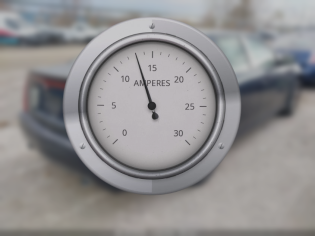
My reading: 13 A
